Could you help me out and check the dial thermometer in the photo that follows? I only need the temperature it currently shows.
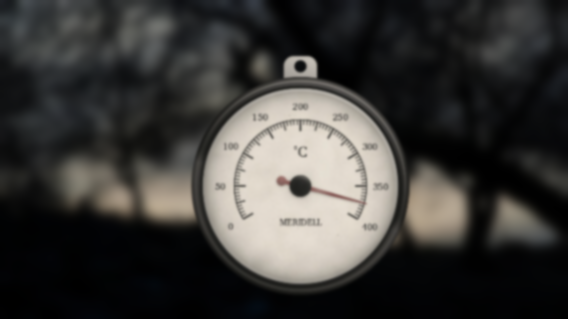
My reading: 375 °C
